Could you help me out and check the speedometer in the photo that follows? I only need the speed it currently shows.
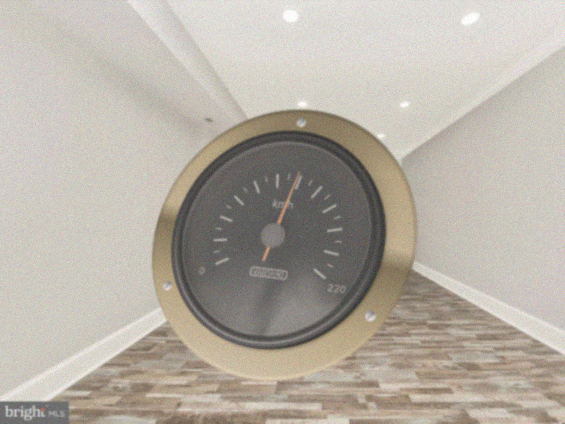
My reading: 120 km/h
